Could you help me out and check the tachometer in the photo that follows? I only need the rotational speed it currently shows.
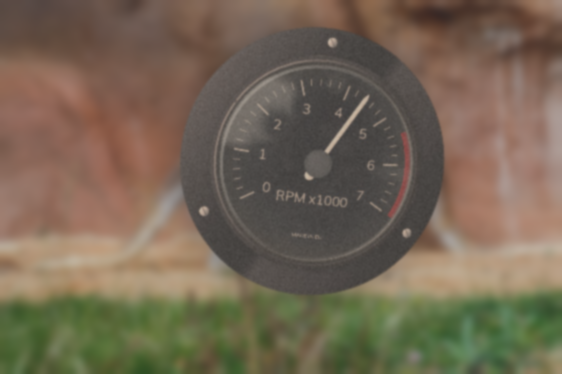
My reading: 4400 rpm
